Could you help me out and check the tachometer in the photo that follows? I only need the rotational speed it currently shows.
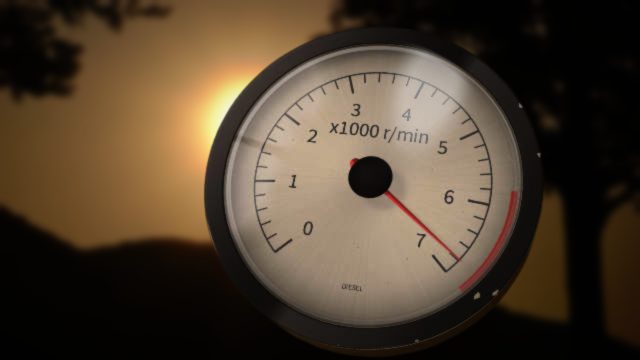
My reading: 6800 rpm
